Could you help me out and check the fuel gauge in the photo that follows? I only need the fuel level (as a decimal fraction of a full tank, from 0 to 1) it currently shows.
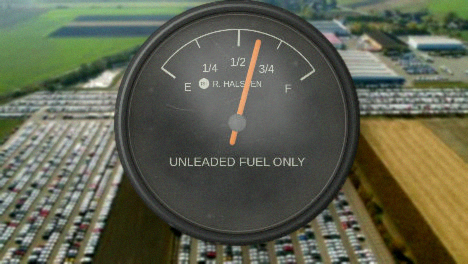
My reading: 0.625
